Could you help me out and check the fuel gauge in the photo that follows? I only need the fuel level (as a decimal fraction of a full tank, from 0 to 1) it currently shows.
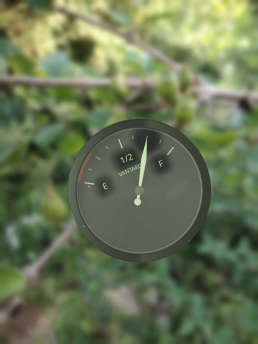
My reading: 0.75
